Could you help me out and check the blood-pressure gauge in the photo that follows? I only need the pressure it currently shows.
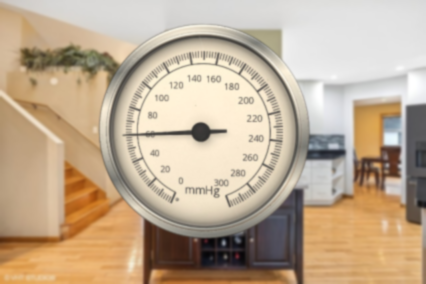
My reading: 60 mmHg
